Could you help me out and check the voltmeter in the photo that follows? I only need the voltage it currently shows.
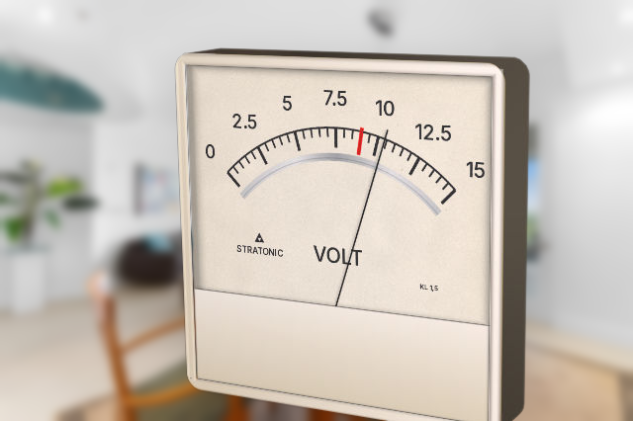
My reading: 10.5 V
